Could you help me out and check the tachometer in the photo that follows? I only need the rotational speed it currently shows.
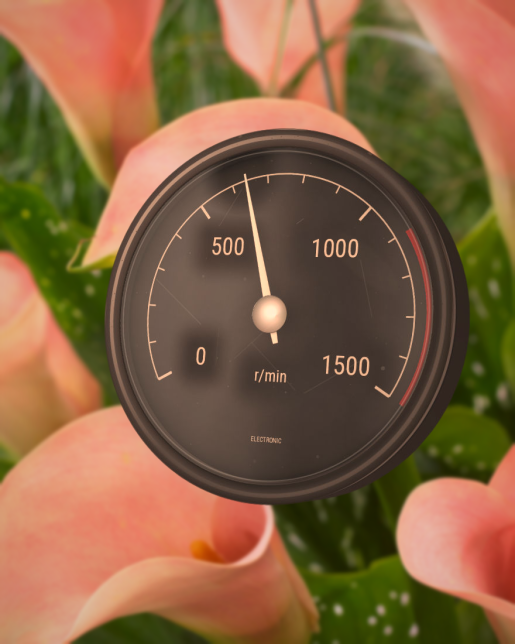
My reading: 650 rpm
